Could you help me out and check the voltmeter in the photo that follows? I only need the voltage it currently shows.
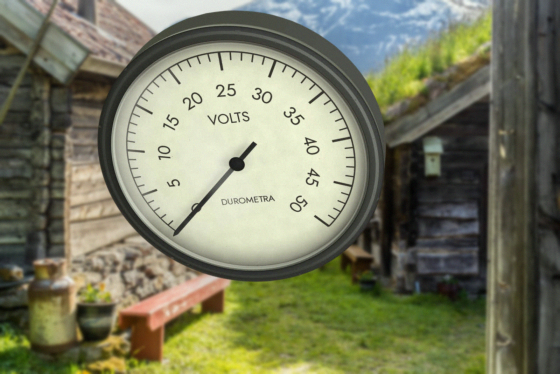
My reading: 0 V
